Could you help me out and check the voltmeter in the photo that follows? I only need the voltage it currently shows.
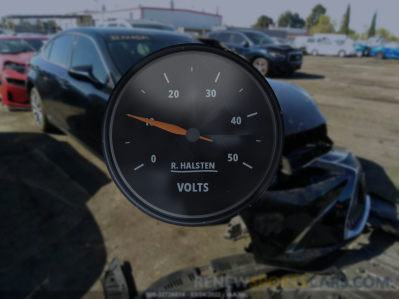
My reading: 10 V
